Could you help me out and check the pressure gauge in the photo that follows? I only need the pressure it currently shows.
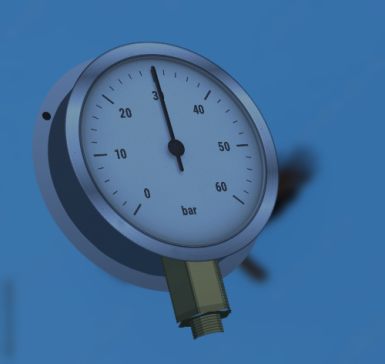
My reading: 30 bar
